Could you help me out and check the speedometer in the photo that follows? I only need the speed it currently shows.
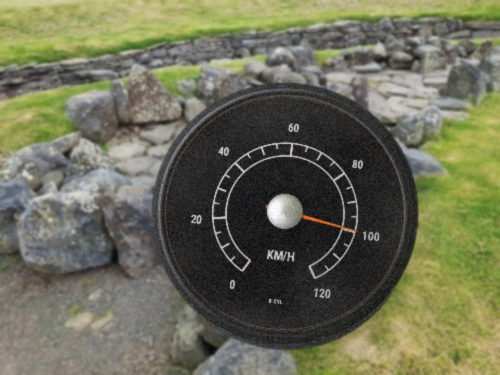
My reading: 100 km/h
